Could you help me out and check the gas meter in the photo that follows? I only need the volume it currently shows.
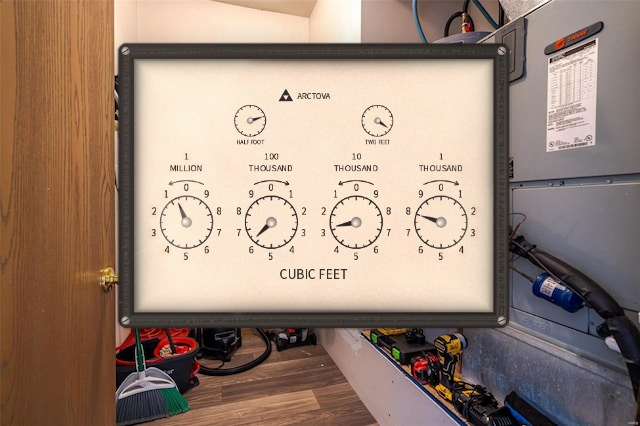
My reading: 62800 ft³
